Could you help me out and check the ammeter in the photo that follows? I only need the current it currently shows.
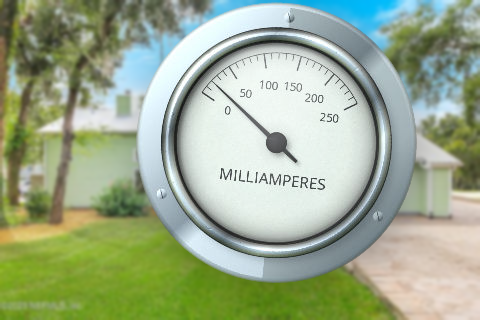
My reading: 20 mA
